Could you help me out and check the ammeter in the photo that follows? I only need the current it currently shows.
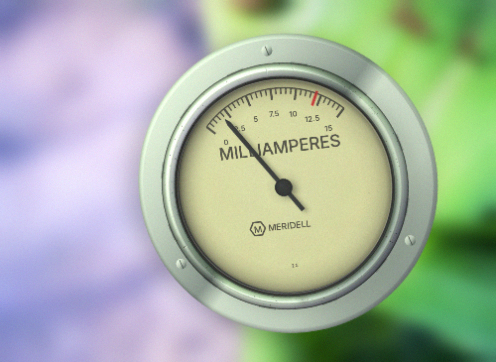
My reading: 2 mA
